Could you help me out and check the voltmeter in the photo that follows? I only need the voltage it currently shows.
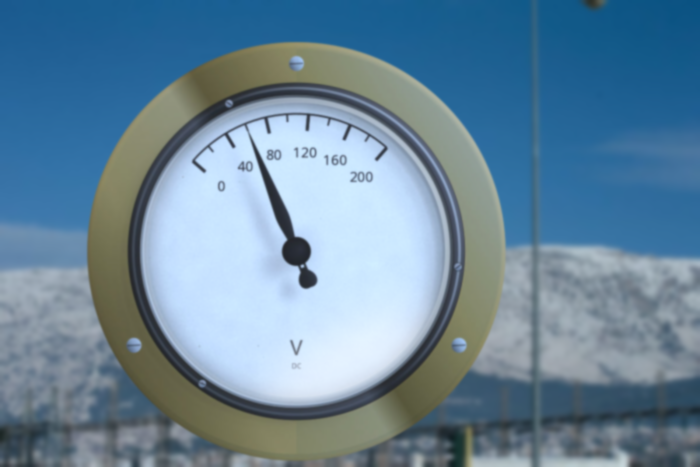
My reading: 60 V
